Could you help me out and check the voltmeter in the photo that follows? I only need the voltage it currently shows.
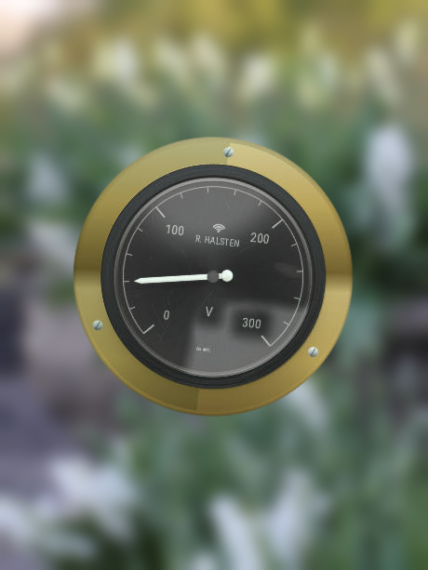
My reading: 40 V
